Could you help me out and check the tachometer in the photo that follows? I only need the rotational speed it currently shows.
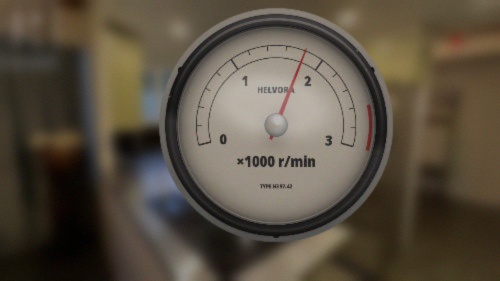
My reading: 1800 rpm
